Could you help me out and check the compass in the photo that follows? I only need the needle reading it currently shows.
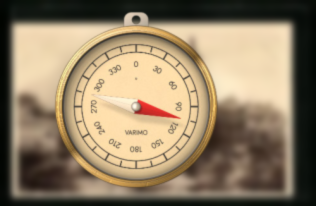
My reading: 105 °
